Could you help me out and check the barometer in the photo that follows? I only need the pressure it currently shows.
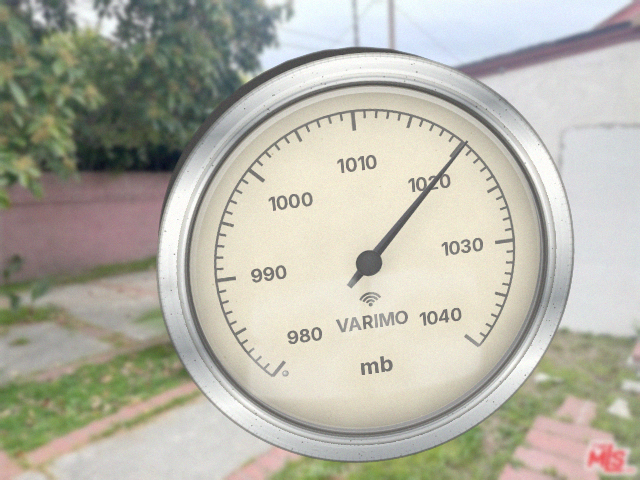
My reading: 1020 mbar
